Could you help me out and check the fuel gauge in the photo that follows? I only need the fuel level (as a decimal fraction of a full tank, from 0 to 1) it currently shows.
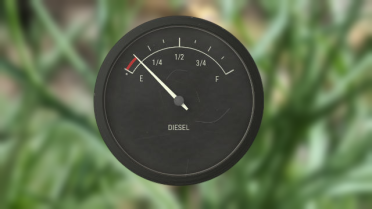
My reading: 0.125
